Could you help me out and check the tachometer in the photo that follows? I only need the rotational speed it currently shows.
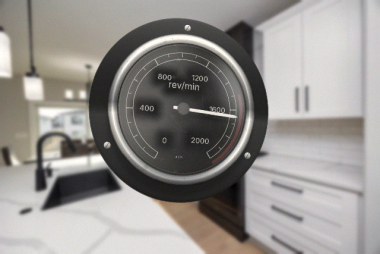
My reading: 1650 rpm
